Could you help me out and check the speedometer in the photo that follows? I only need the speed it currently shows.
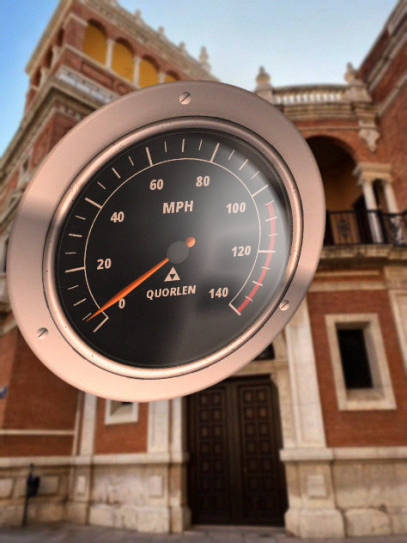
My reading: 5 mph
